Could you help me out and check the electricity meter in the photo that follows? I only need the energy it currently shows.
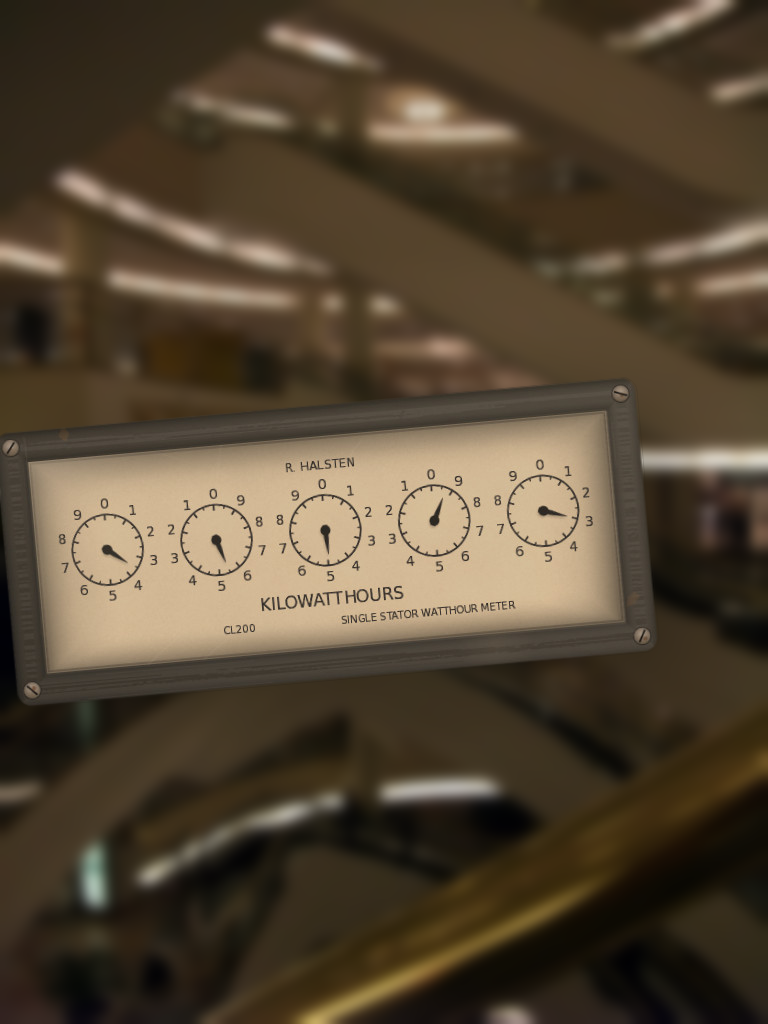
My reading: 35493 kWh
